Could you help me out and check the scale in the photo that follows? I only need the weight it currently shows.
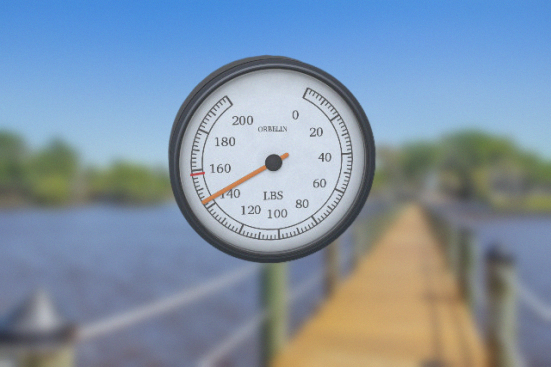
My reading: 144 lb
